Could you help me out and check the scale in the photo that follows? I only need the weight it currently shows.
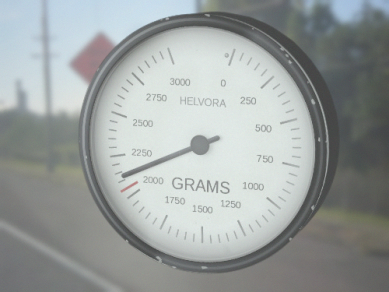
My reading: 2125 g
